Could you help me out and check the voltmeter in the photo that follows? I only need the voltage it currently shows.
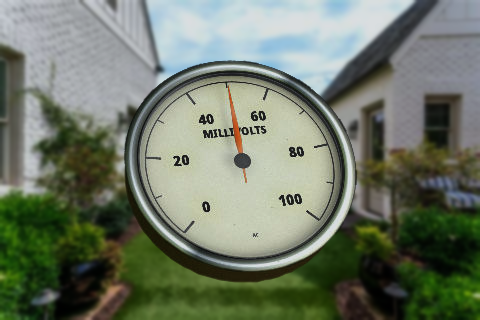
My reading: 50 mV
